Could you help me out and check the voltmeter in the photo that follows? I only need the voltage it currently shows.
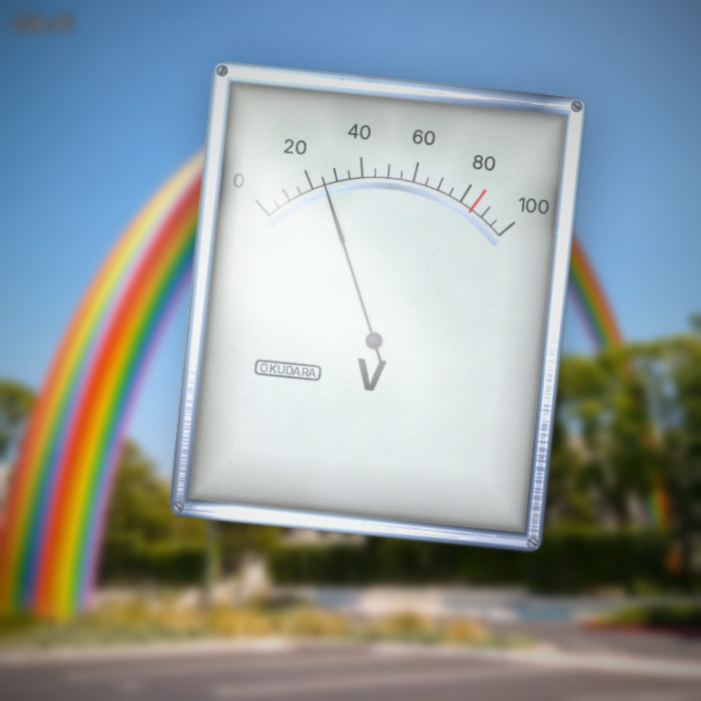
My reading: 25 V
